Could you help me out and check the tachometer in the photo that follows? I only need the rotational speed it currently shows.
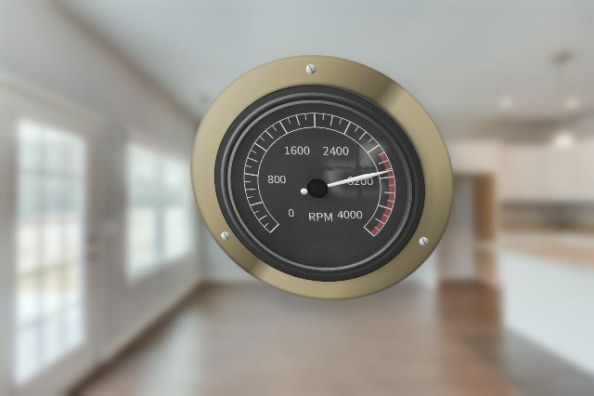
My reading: 3100 rpm
